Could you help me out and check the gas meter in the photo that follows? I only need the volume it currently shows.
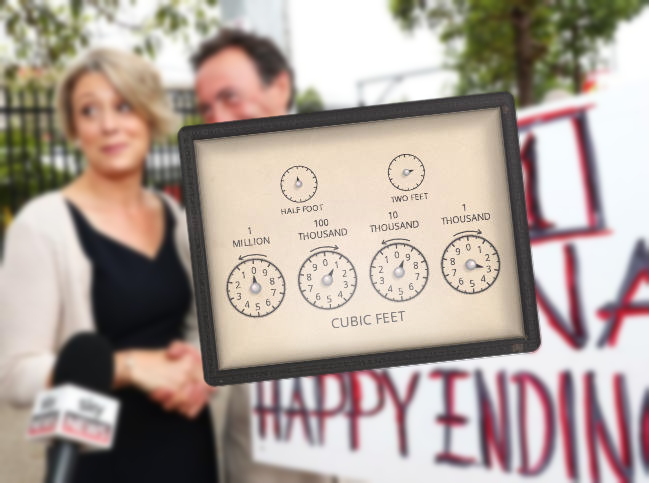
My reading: 9300 ft³
